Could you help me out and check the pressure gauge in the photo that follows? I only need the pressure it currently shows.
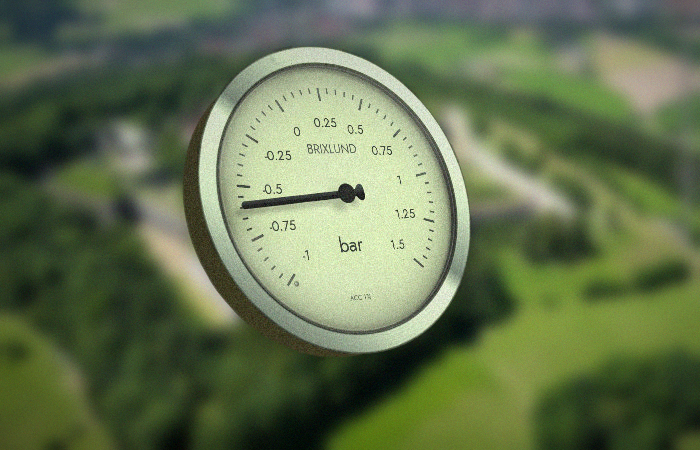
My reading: -0.6 bar
